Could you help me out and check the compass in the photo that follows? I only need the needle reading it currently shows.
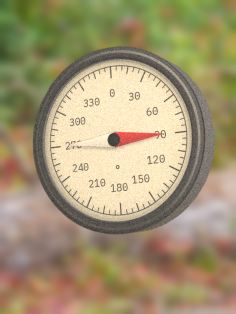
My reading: 90 °
